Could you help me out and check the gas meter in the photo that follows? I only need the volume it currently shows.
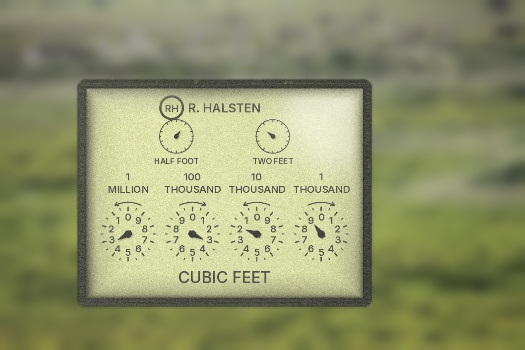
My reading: 331900 ft³
